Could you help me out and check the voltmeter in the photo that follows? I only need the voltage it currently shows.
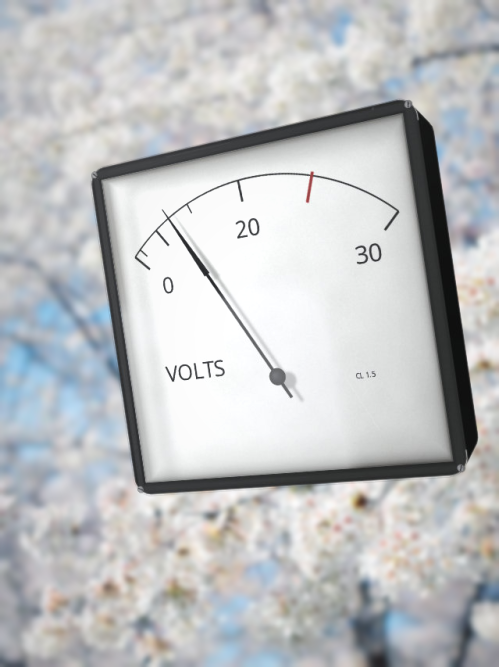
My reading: 12.5 V
